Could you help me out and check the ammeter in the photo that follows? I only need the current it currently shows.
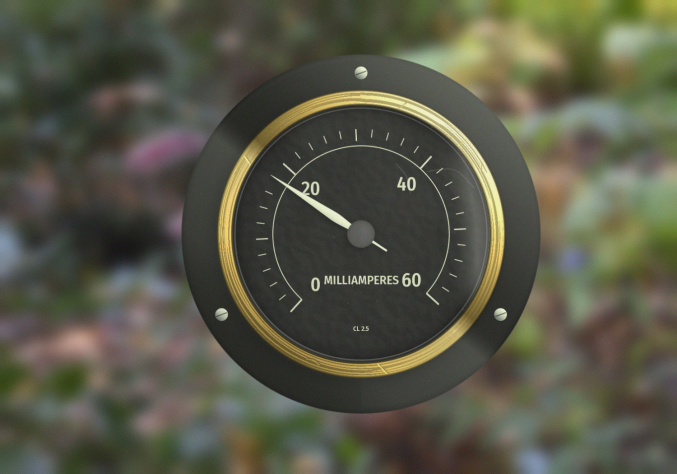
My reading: 18 mA
